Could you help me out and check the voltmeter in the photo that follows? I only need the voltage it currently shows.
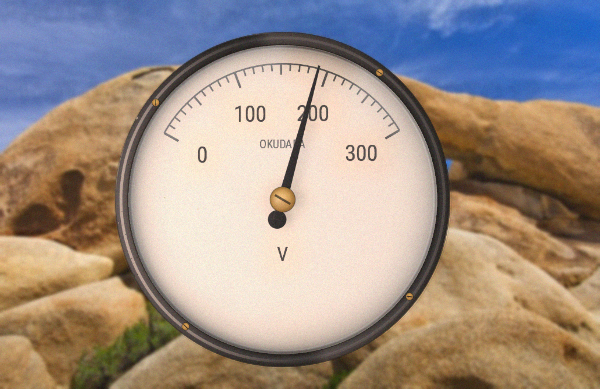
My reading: 190 V
